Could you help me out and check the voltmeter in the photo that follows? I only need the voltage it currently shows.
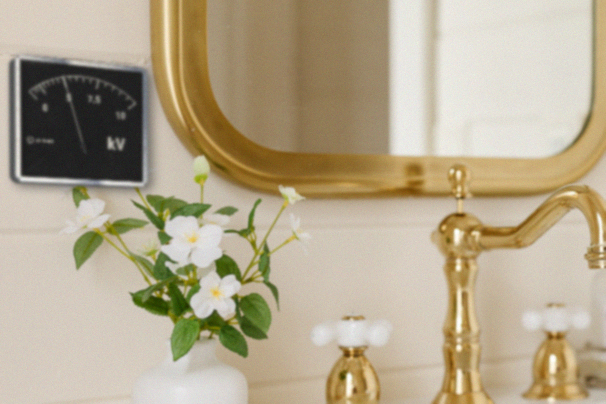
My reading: 5 kV
